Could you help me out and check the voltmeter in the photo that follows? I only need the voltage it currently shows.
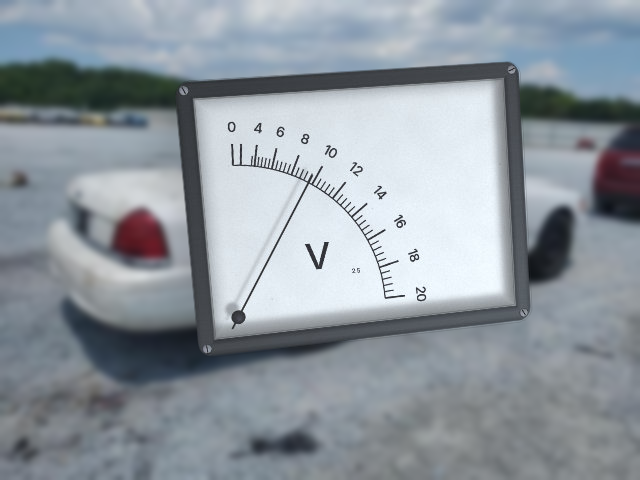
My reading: 9.6 V
